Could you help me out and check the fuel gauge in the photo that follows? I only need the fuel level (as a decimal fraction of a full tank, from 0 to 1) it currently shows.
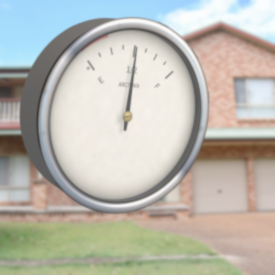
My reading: 0.5
